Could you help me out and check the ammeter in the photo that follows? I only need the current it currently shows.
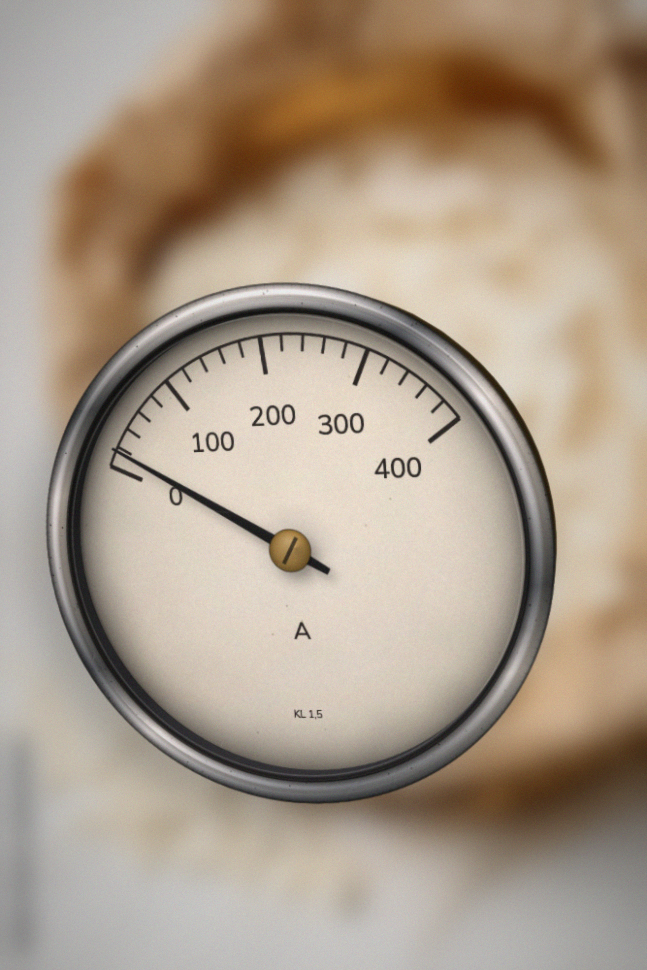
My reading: 20 A
